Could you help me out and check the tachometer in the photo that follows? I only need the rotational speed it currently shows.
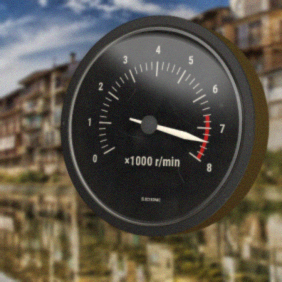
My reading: 7400 rpm
